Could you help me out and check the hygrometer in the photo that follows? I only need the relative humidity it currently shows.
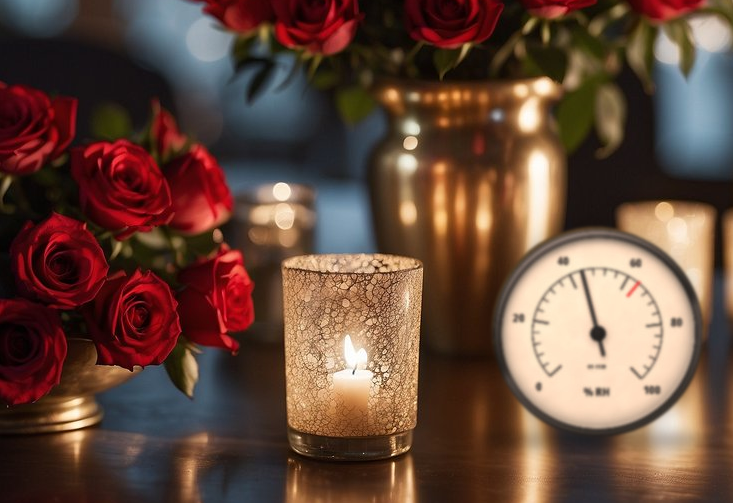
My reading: 44 %
